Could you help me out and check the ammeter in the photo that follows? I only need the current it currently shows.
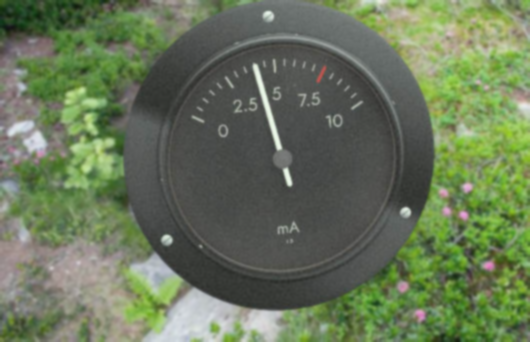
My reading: 4 mA
